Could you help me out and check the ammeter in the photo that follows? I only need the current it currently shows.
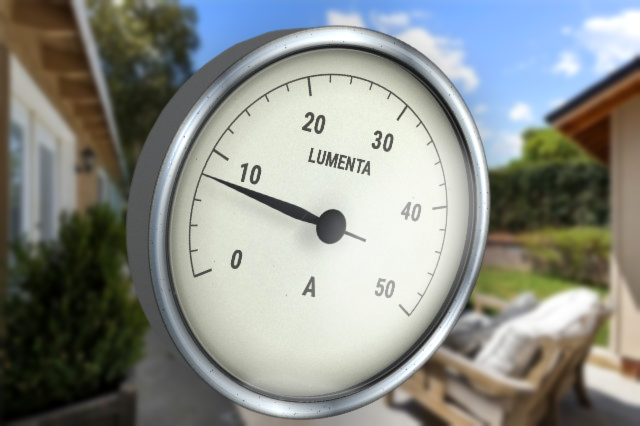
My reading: 8 A
